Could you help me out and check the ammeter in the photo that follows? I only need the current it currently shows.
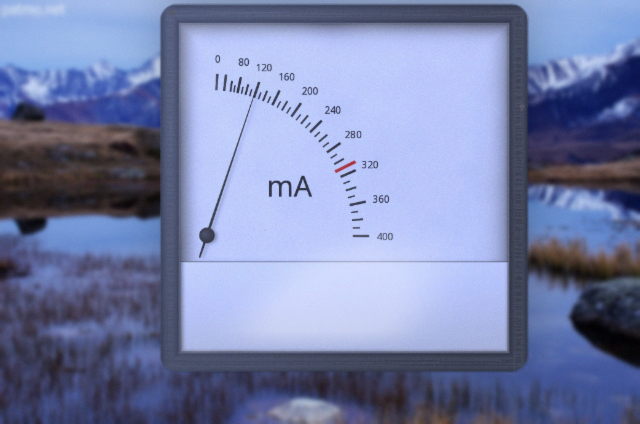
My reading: 120 mA
